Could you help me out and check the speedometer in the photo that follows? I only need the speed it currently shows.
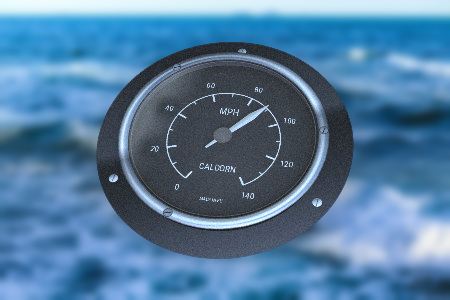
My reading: 90 mph
